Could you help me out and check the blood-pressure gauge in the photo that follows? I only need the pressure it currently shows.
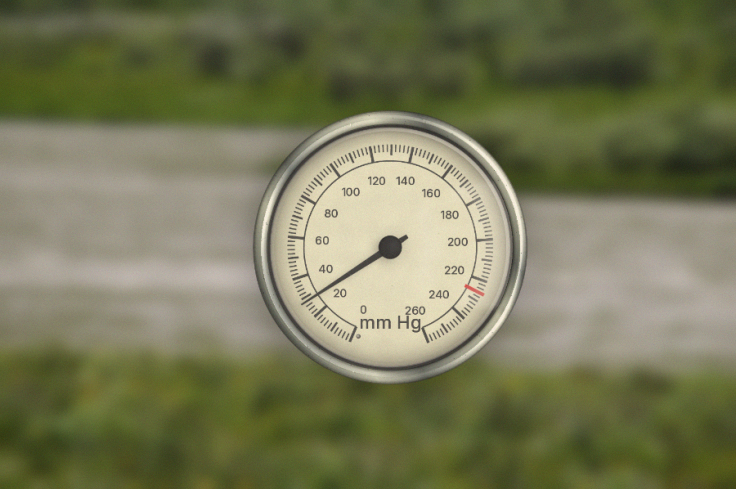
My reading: 28 mmHg
